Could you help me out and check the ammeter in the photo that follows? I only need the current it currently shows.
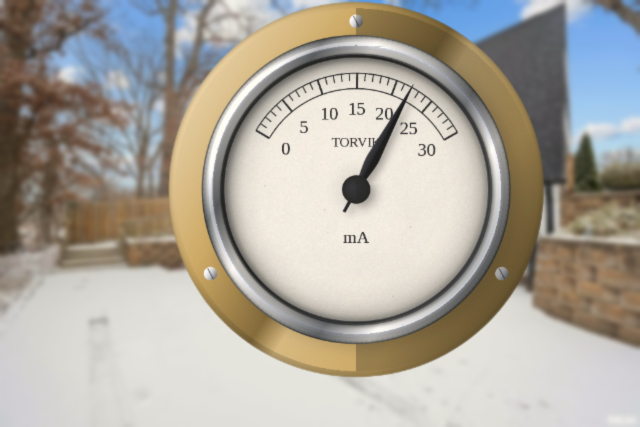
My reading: 22 mA
